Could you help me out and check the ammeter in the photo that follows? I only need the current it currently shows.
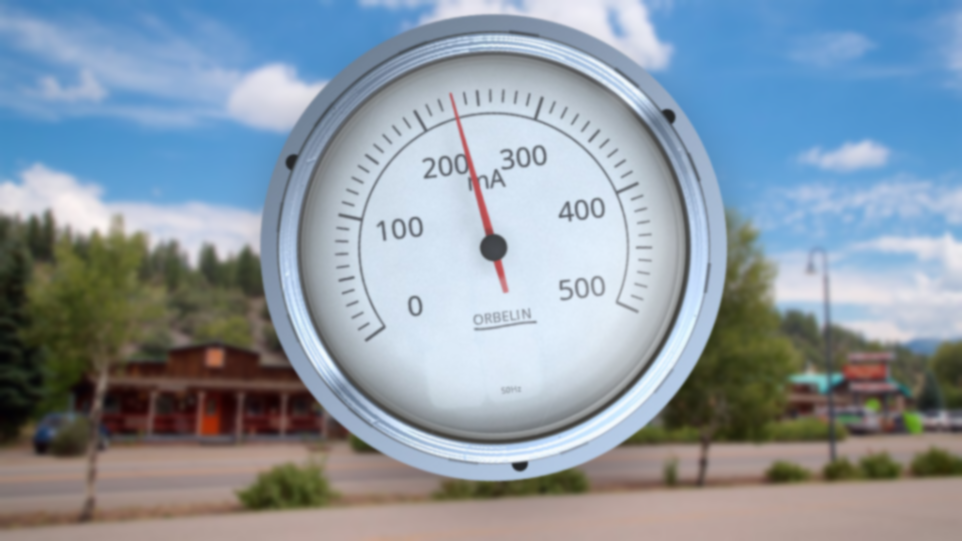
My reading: 230 mA
